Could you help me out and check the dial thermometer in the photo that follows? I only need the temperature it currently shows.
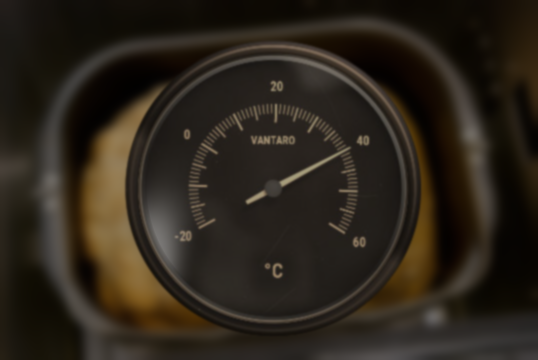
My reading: 40 °C
